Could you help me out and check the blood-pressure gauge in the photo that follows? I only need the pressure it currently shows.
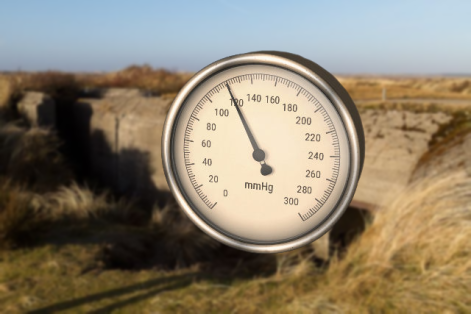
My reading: 120 mmHg
